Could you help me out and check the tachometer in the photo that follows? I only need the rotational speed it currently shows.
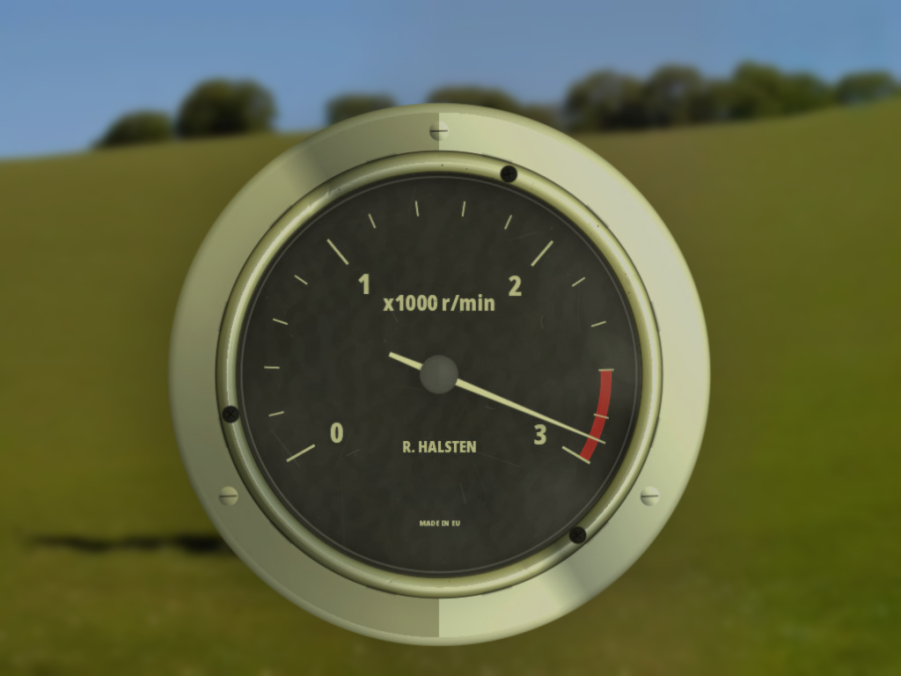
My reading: 2900 rpm
